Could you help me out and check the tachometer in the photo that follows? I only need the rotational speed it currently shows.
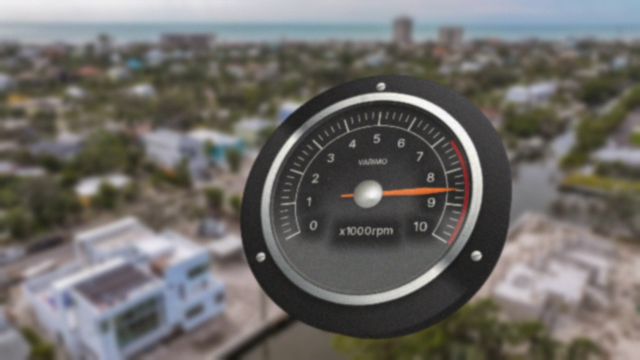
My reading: 8600 rpm
